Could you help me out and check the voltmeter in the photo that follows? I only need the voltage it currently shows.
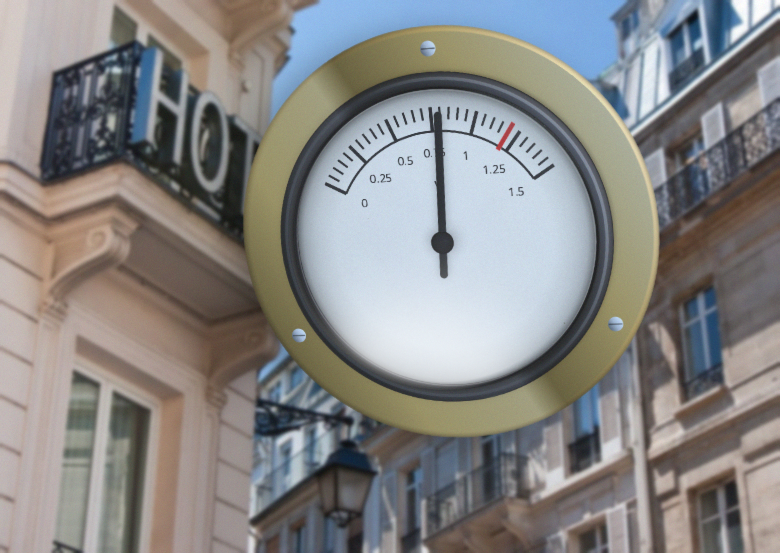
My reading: 0.8 V
